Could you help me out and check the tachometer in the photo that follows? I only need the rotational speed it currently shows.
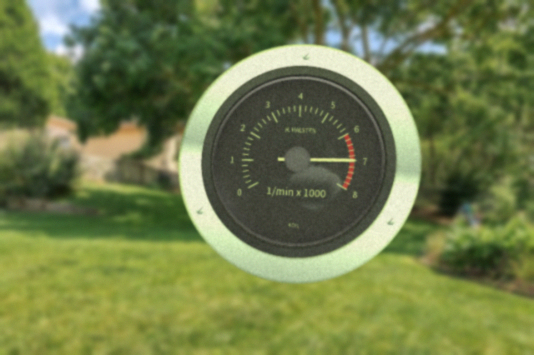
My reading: 7000 rpm
